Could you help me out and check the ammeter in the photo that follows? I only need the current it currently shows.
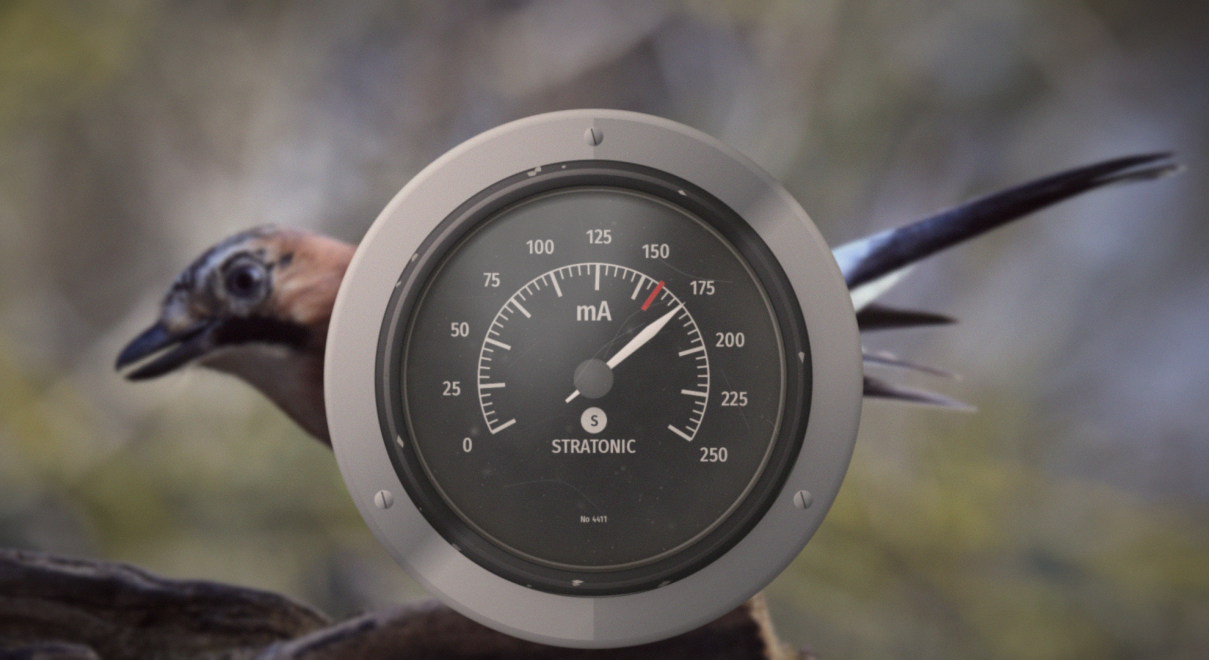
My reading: 175 mA
